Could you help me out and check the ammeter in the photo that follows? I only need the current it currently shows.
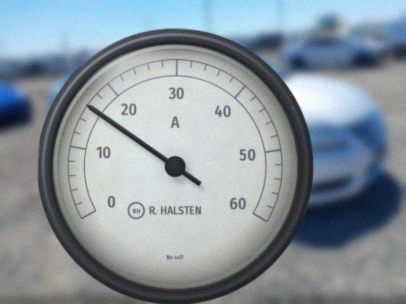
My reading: 16 A
